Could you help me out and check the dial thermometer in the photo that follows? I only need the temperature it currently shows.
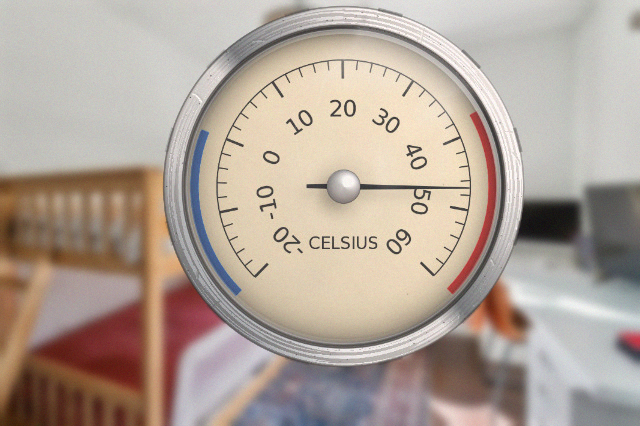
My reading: 47 °C
